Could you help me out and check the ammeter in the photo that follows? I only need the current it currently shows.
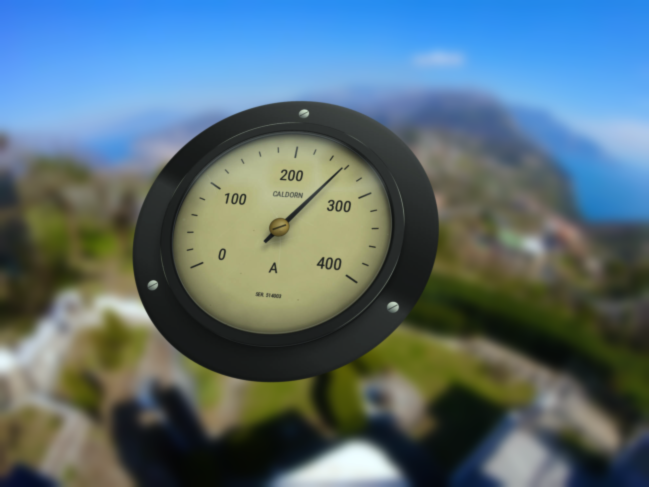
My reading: 260 A
